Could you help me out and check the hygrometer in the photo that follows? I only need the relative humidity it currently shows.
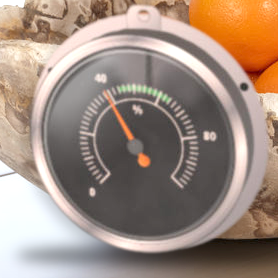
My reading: 40 %
